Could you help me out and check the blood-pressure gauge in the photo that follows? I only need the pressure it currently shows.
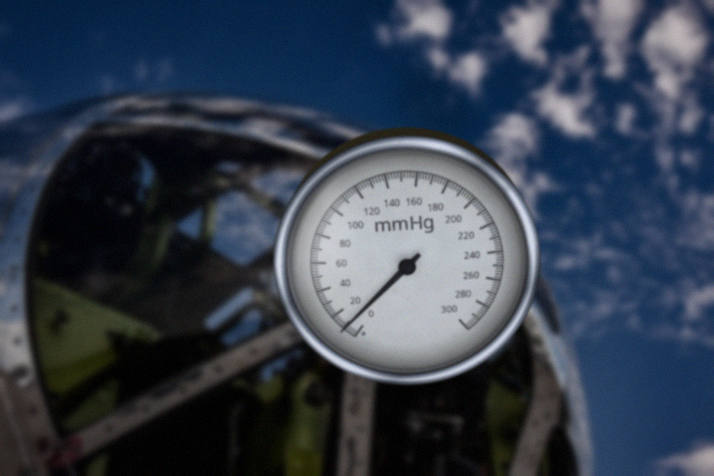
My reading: 10 mmHg
